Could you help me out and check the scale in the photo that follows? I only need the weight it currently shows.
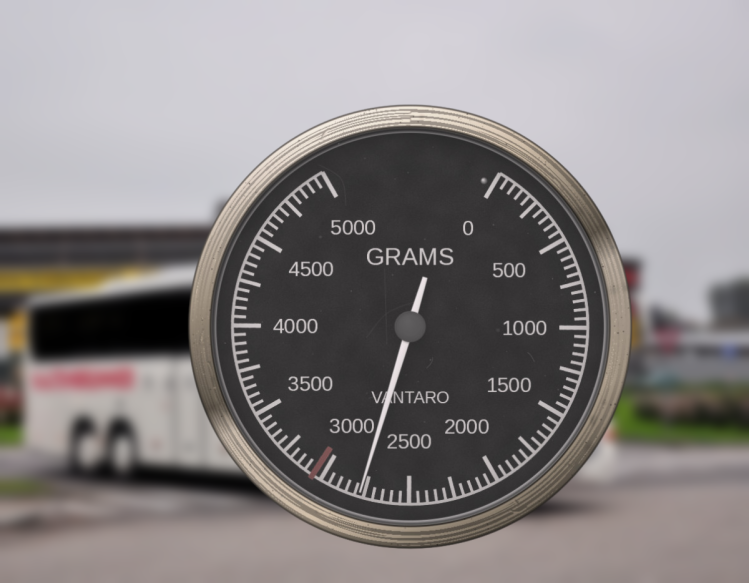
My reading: 2775 g
